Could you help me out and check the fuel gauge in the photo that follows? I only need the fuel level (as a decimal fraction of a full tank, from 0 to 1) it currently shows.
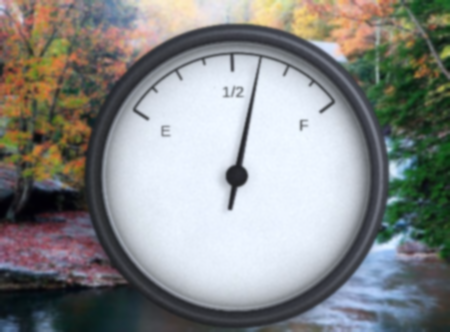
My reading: 0.625
